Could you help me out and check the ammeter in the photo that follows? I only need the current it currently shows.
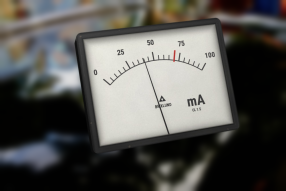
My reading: 40 mA
